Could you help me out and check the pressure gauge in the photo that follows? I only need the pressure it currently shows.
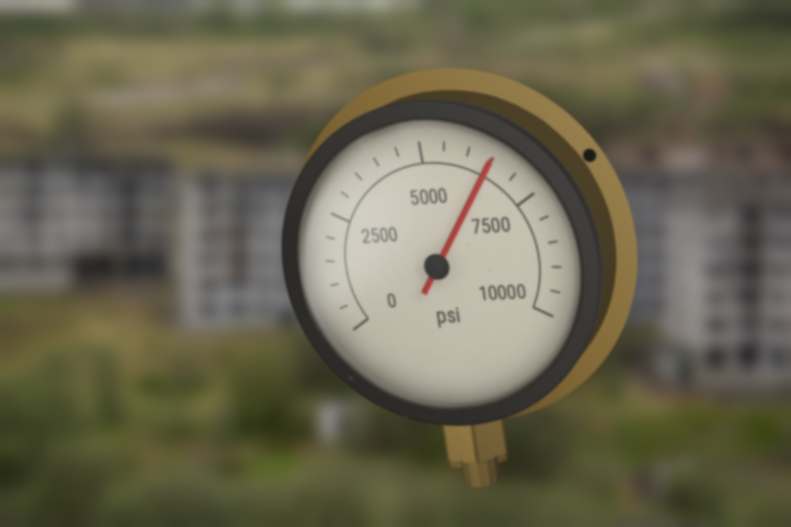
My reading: 6500 psi
